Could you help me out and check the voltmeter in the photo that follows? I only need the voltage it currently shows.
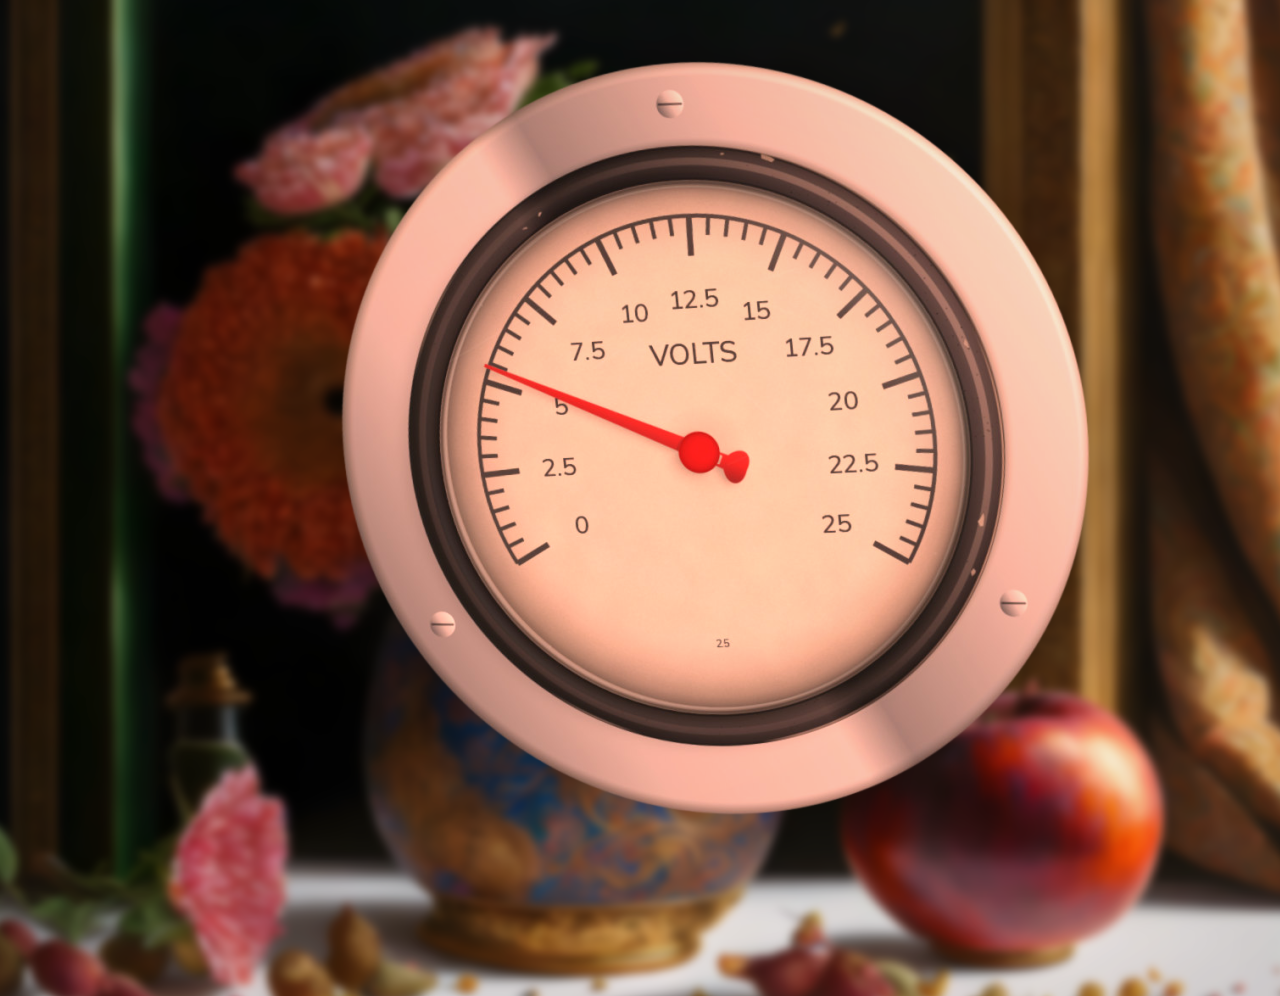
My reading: 5.5 V
